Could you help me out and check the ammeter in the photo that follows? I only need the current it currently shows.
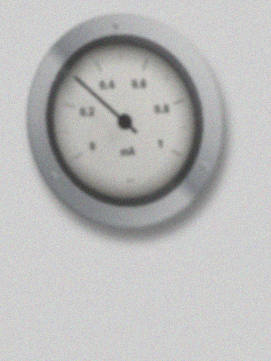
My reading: 0.3 mA
